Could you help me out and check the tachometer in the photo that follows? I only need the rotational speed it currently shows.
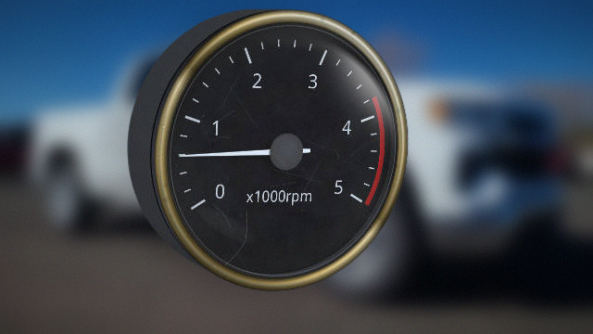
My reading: 600 rpm
